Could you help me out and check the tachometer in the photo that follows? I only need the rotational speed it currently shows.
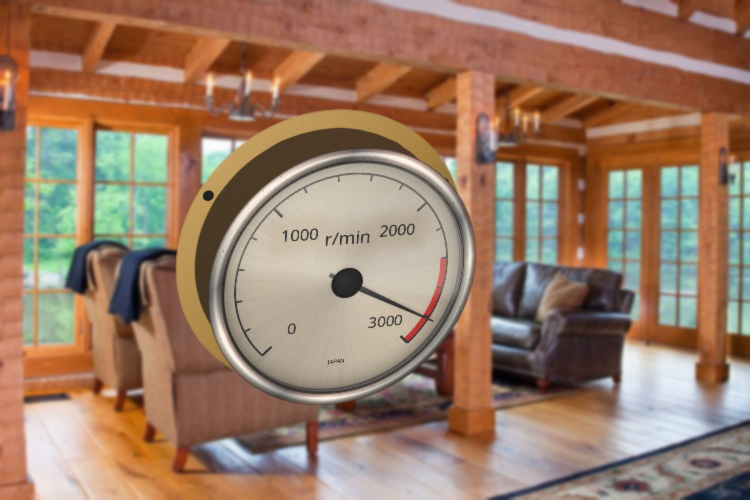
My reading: 2800 rpm
